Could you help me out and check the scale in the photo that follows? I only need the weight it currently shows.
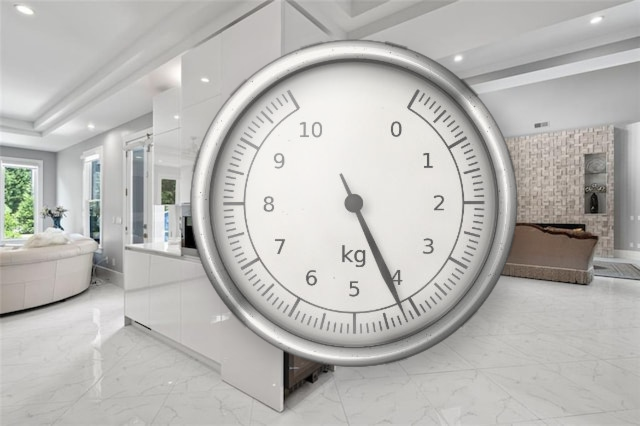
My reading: 4.2 kg
